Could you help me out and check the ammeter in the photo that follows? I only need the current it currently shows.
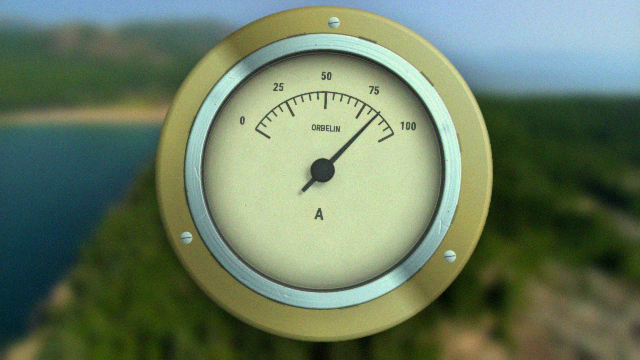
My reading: 85 A
